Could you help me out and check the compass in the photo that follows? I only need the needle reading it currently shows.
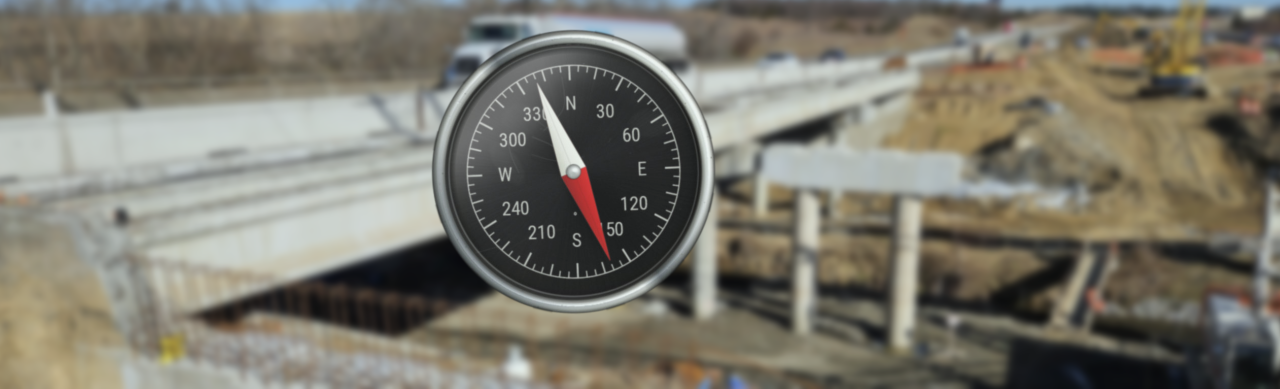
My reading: 160 °
